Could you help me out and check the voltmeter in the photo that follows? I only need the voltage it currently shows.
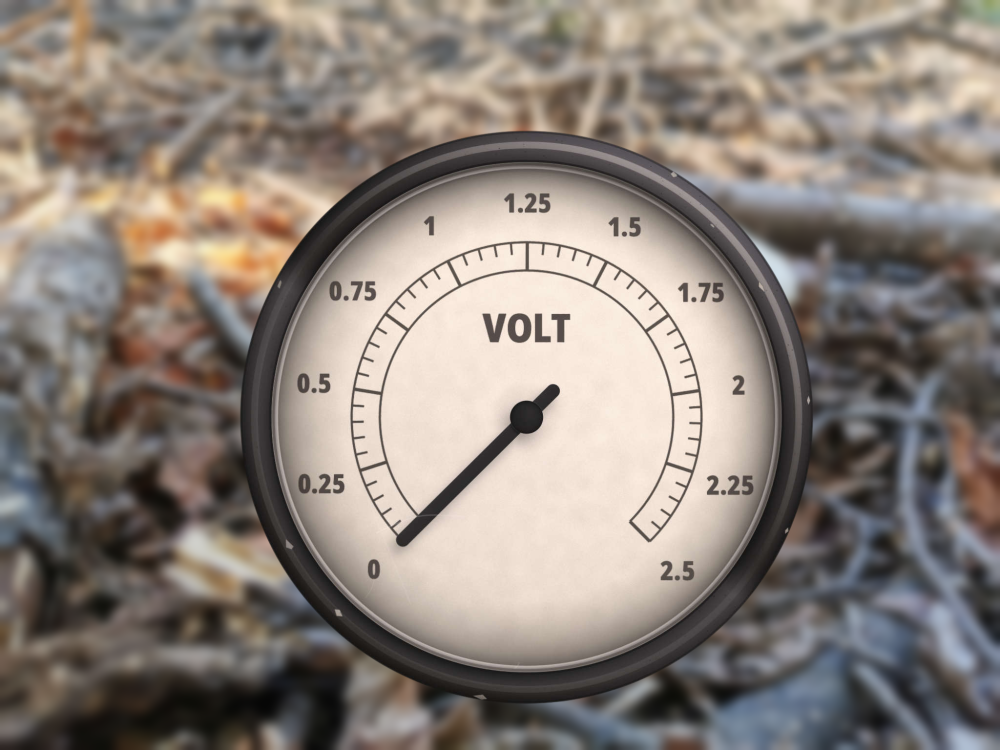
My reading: 0 V
